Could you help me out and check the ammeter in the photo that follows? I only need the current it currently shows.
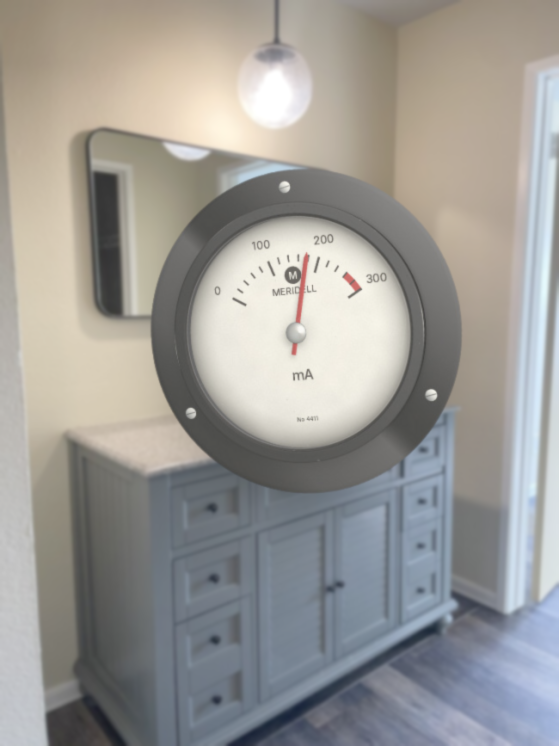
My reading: 180 mA
